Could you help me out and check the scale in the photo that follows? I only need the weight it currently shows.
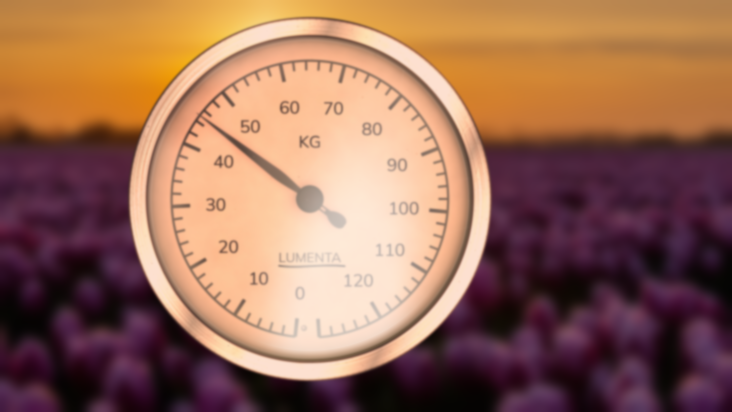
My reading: 45 kg
